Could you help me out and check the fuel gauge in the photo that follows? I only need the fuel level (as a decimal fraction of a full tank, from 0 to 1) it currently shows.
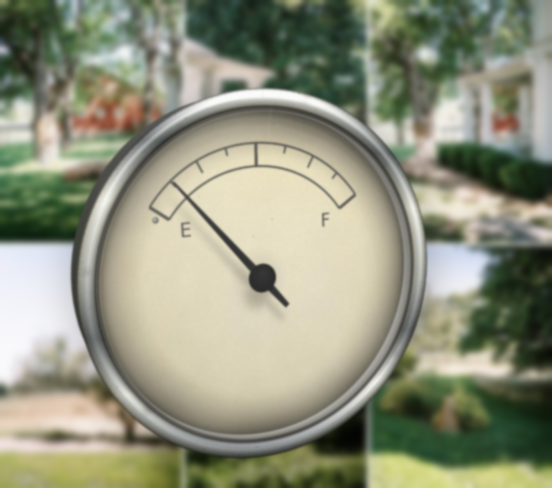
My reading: 0.125
